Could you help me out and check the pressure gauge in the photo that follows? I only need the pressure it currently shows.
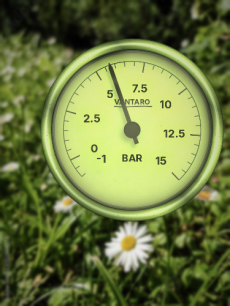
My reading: 5.75 bar
